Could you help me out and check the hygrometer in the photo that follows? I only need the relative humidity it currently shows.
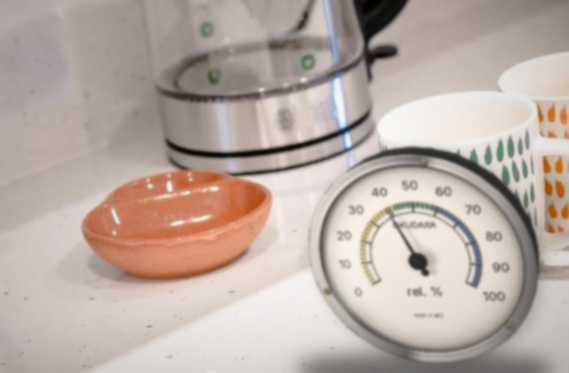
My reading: 40 %
